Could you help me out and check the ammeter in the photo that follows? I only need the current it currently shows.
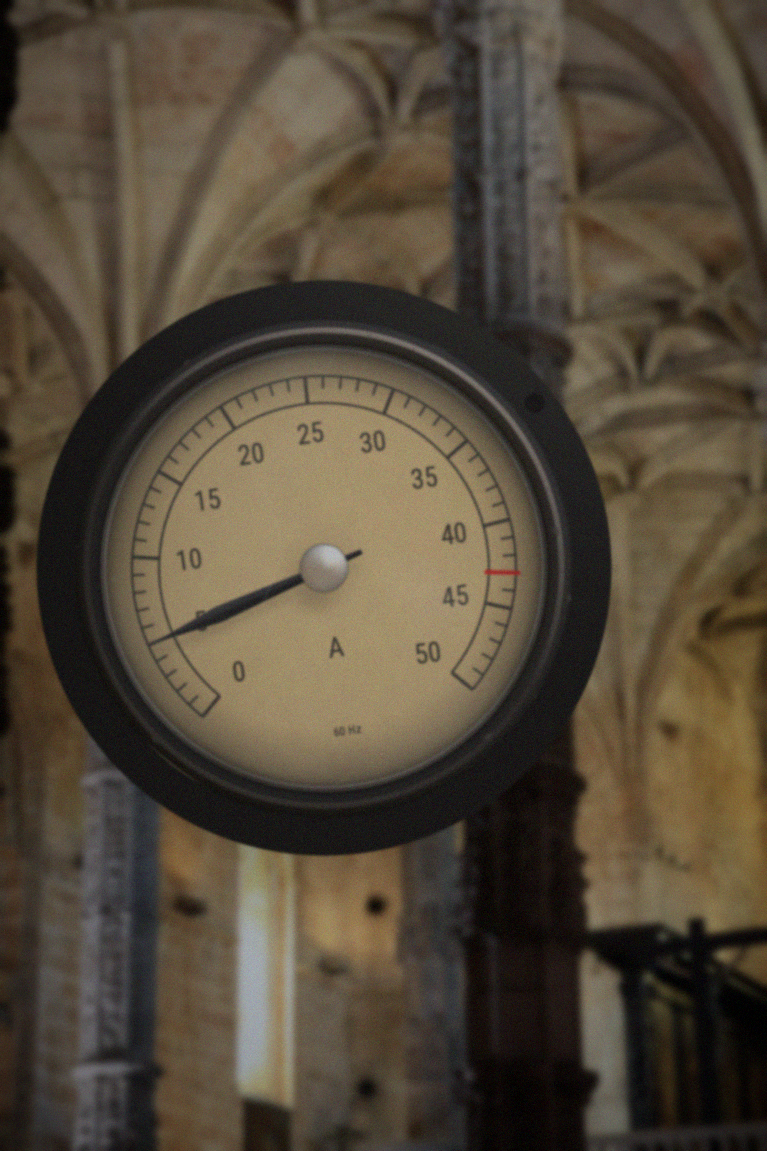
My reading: 5 A
